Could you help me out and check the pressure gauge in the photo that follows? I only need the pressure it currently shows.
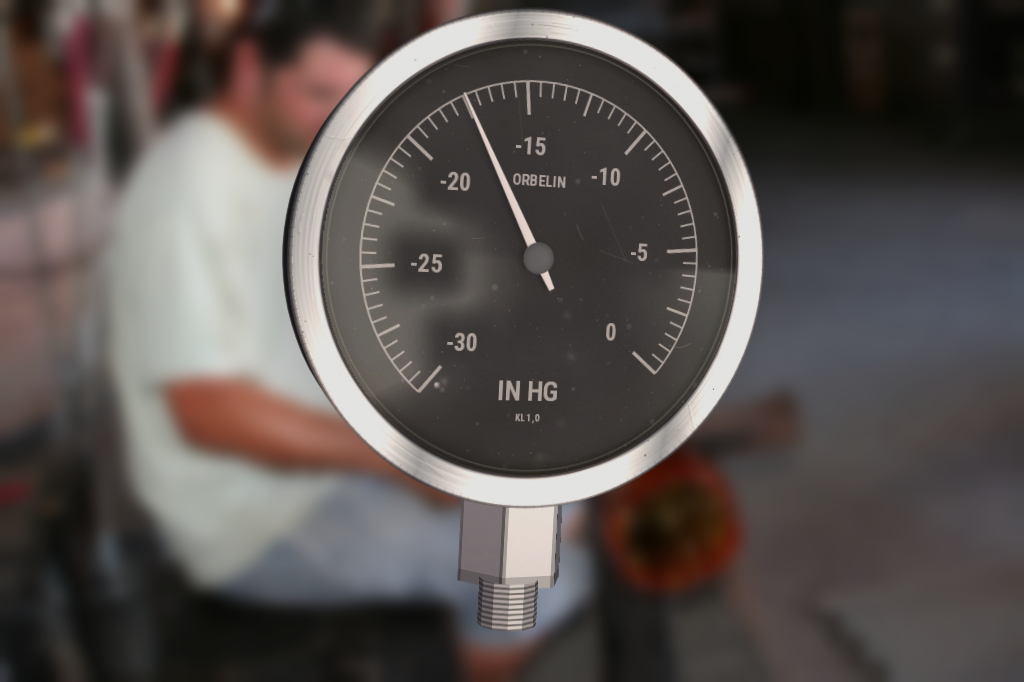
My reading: -17.5 inHg
